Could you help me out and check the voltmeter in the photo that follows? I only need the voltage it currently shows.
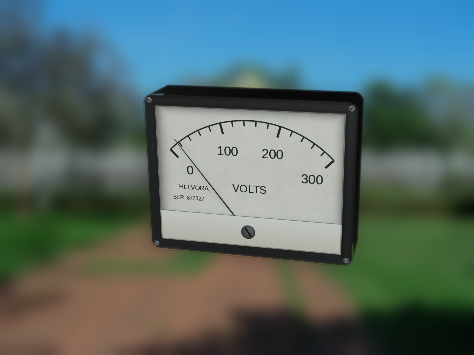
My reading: 20 V
